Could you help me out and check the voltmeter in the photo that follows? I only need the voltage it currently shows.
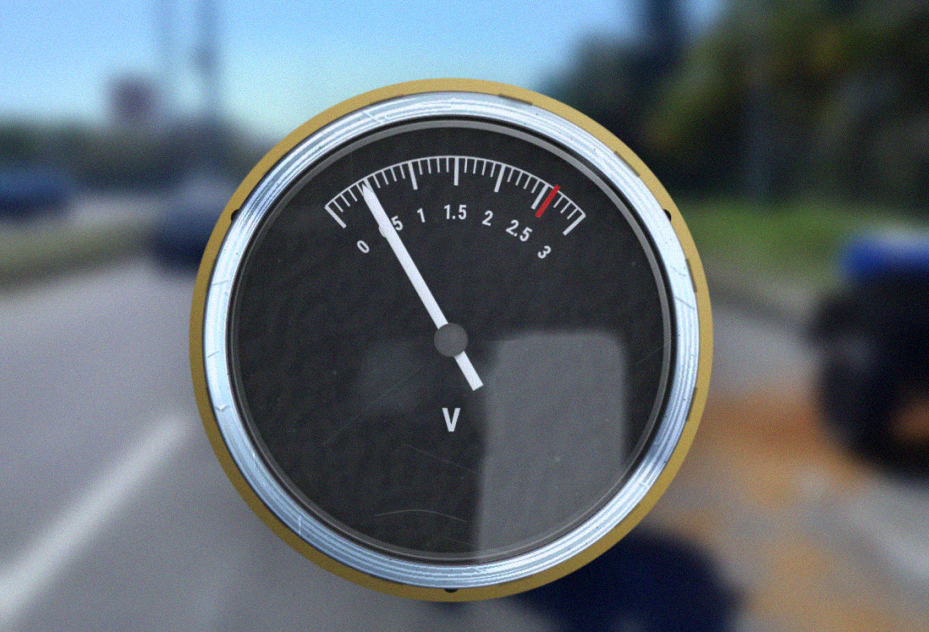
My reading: 0.45 V
